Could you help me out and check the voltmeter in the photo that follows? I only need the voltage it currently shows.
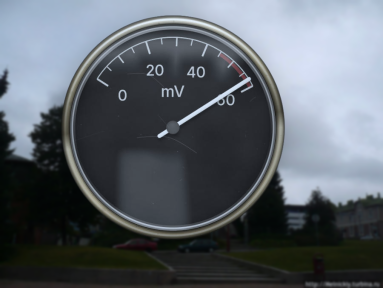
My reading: 57.5 mV
